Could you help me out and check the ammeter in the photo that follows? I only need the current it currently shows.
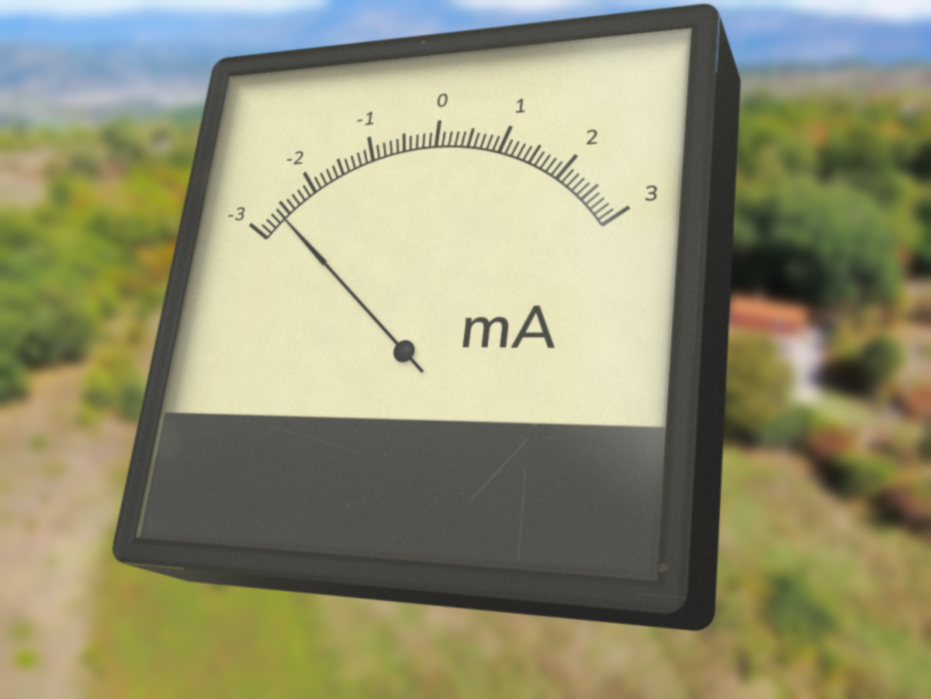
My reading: -2.6 mA
